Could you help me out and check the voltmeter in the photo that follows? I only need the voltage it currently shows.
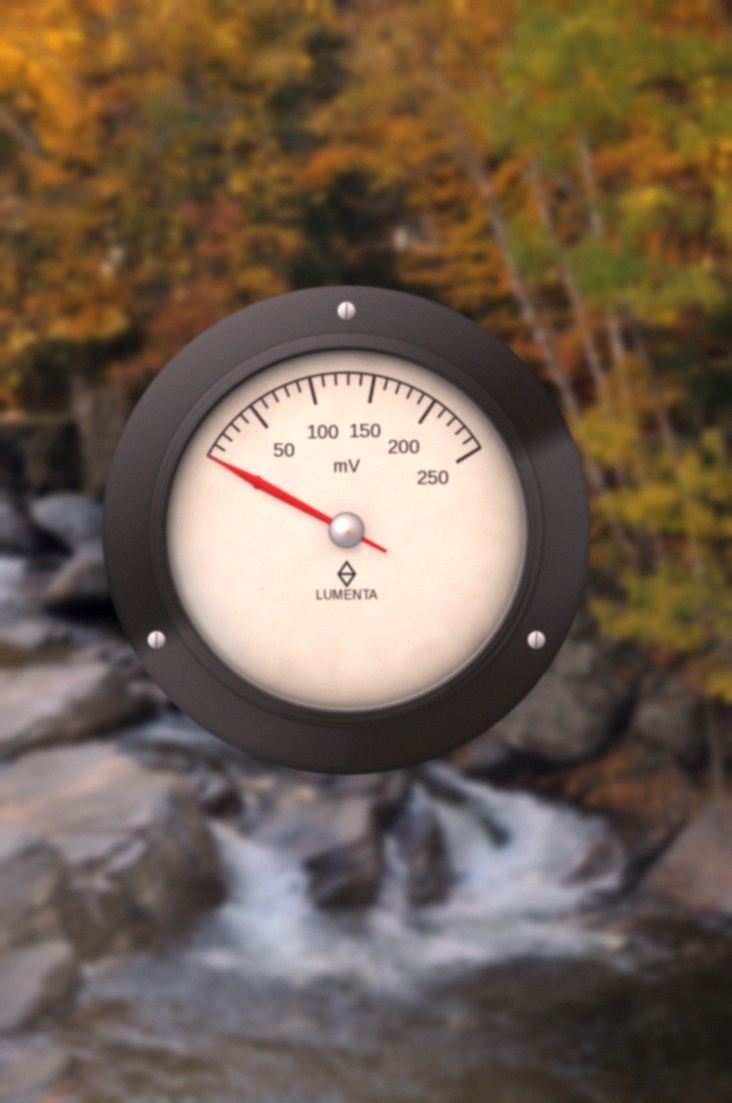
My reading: 0 mV
